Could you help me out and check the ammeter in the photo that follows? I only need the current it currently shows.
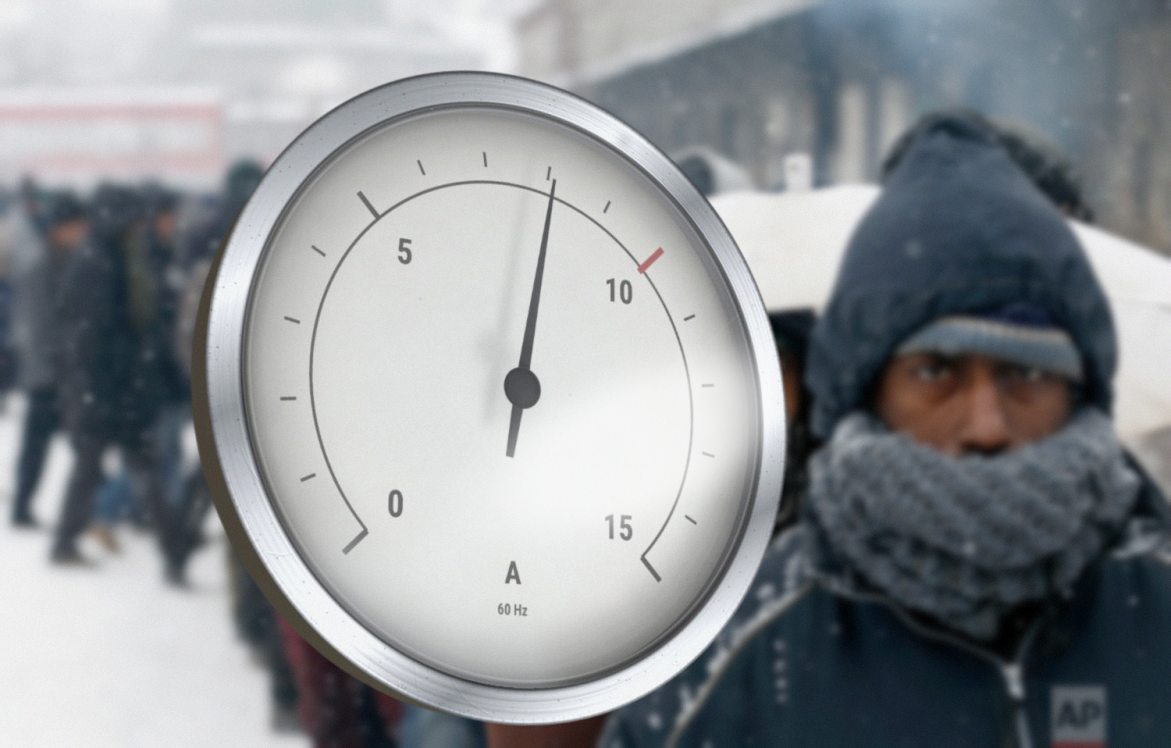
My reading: 8 A
